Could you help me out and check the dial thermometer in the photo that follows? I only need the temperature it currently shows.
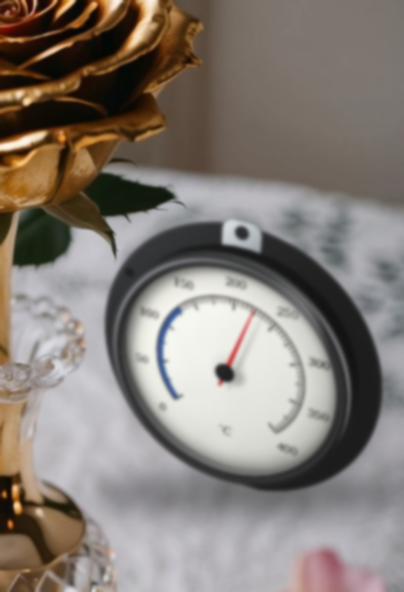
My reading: 225 °C
